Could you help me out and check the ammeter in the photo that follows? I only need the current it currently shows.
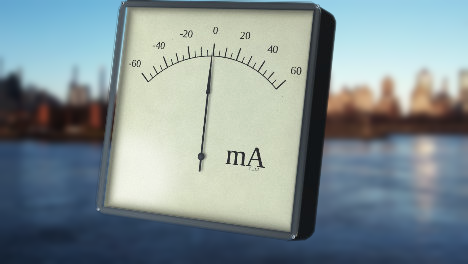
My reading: 0 mA
